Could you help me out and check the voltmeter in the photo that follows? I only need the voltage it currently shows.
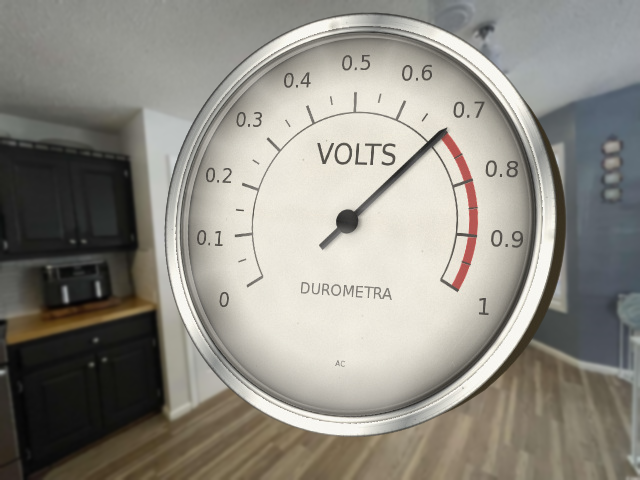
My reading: 0.7 V
